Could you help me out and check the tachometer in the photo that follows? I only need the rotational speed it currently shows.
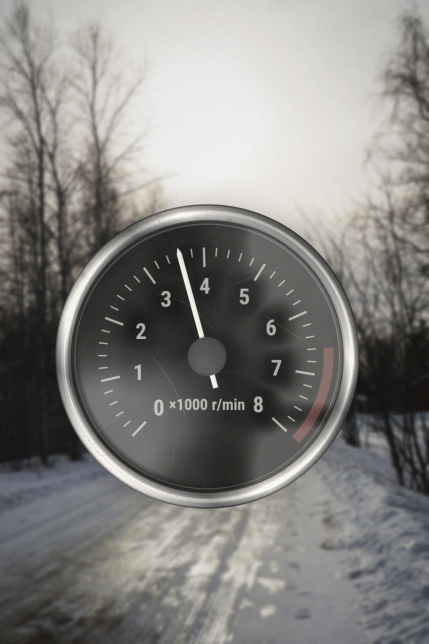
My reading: 3600 rpm
